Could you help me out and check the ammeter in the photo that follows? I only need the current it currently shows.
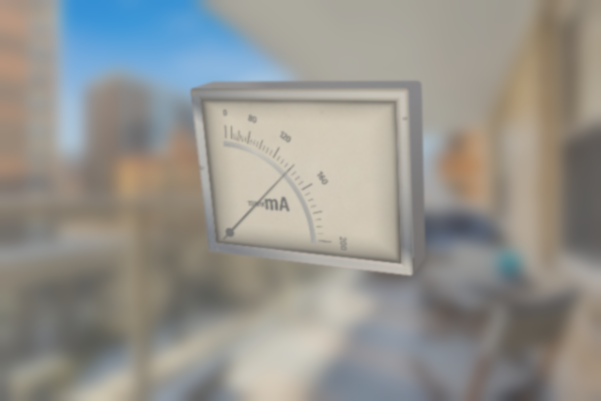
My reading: 140 mA
